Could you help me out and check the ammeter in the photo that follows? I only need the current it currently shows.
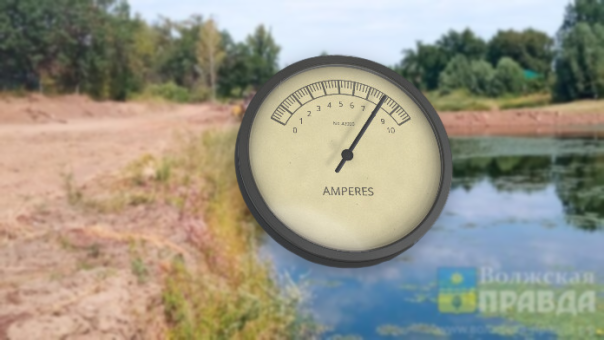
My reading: 8 A
